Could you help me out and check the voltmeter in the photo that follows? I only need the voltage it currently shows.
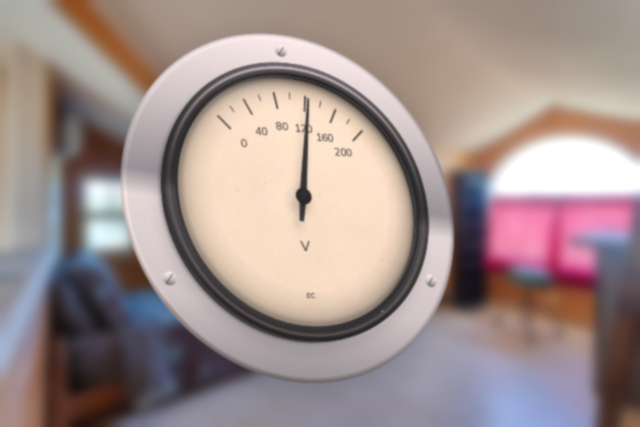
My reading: 120 V
